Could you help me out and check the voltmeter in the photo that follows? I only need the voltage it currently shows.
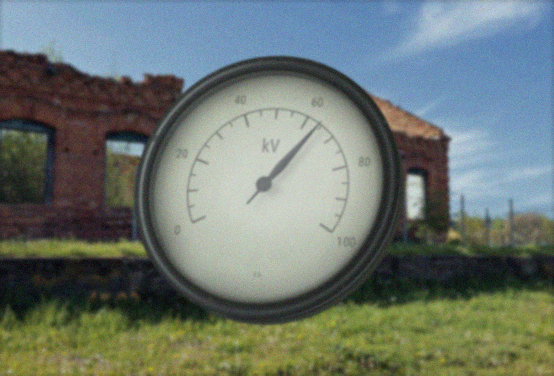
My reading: 65 kV
